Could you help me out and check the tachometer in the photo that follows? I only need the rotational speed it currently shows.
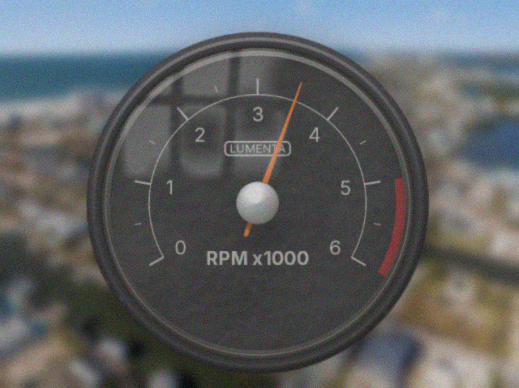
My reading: 3500 rpm
